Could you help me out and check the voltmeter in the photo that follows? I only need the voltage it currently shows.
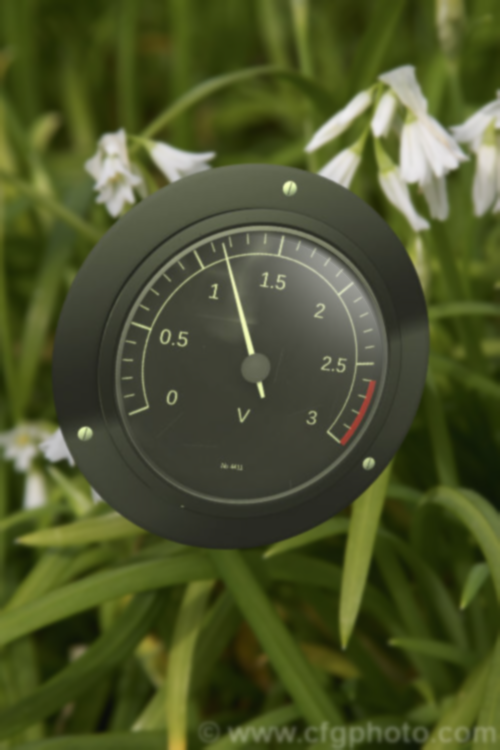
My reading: 1.15 V
